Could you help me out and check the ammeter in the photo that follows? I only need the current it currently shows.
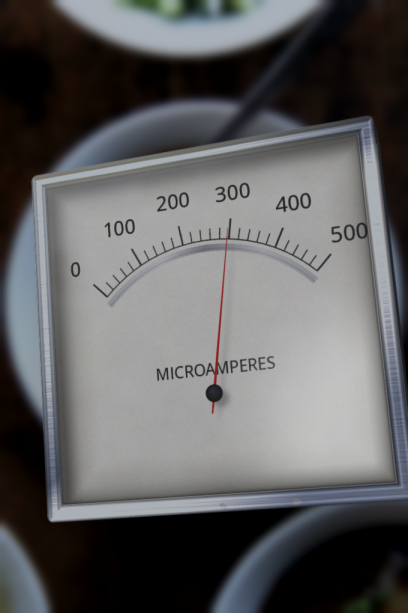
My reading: 300 µA
